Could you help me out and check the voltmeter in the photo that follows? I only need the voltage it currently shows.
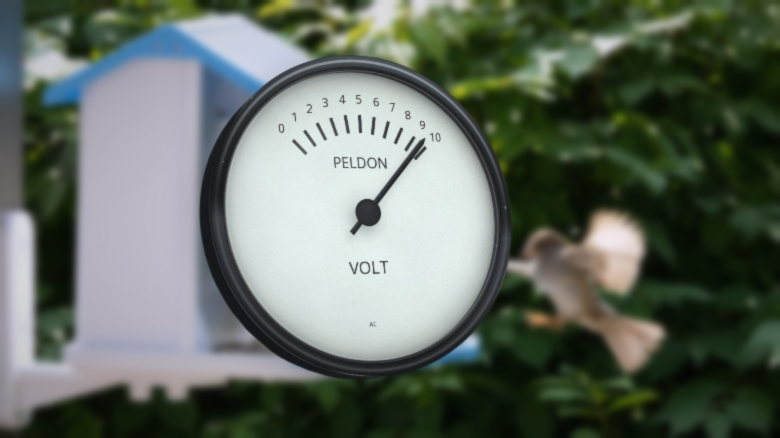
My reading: 9.5 V
